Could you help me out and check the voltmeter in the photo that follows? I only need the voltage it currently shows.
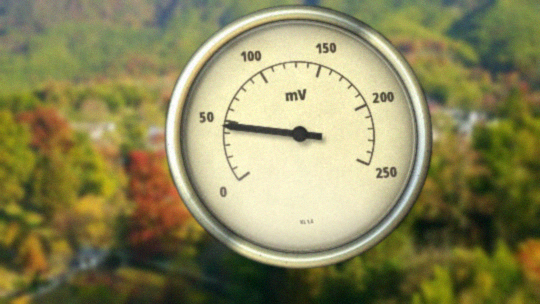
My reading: 45 mV
